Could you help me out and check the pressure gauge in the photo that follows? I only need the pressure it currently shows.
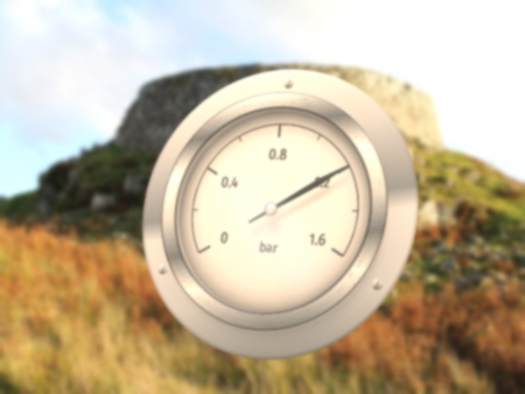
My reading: 1.2 bar
